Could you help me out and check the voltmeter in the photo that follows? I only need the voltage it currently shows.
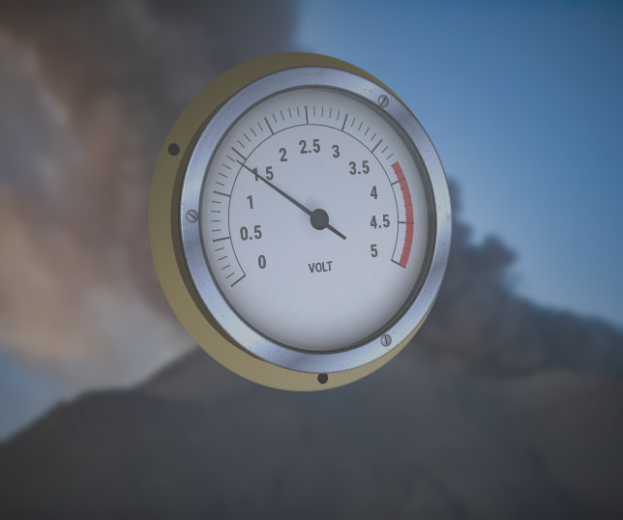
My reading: 1.4 V
